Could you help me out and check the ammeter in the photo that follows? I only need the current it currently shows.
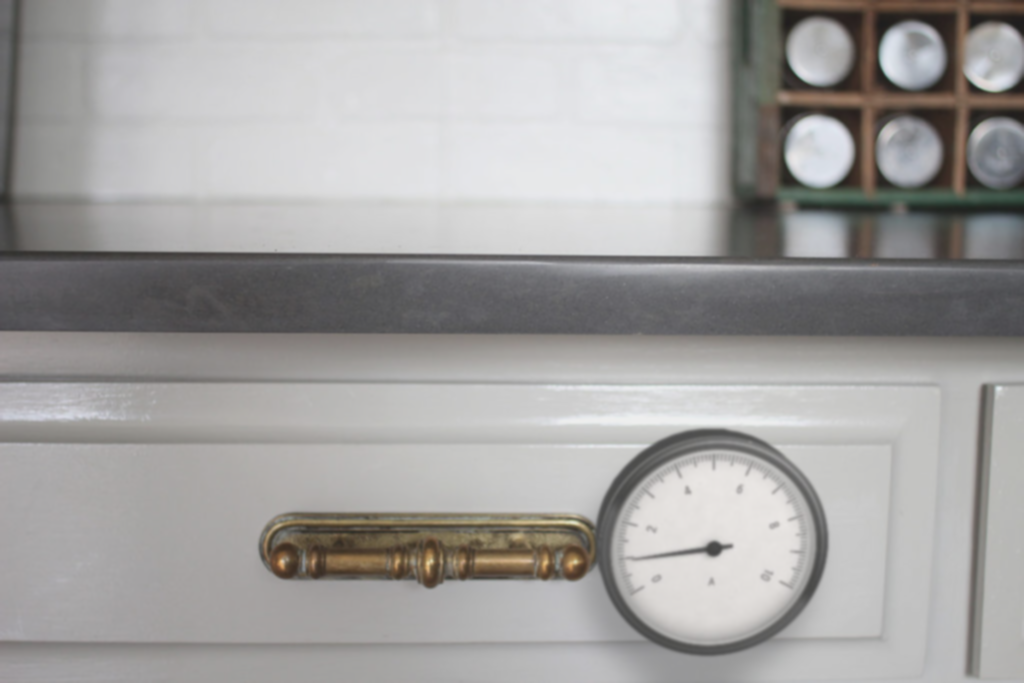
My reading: 1 A
